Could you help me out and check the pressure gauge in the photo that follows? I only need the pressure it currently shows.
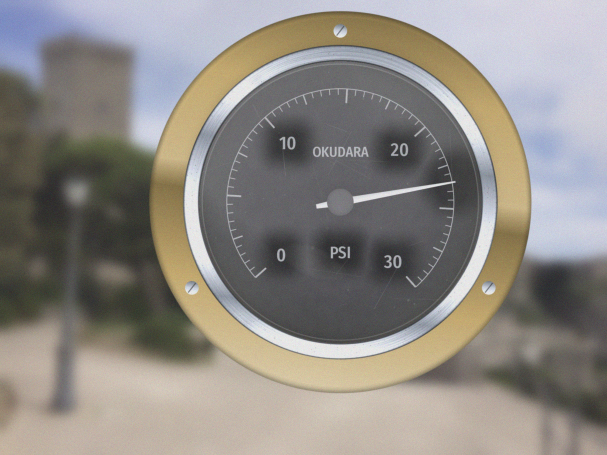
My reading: 23.5 psi
